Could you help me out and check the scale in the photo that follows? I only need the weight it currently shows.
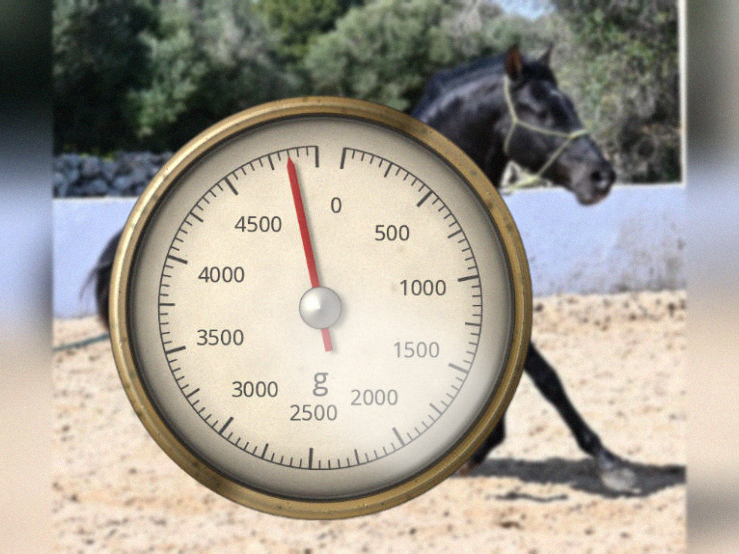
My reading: 4850 g
